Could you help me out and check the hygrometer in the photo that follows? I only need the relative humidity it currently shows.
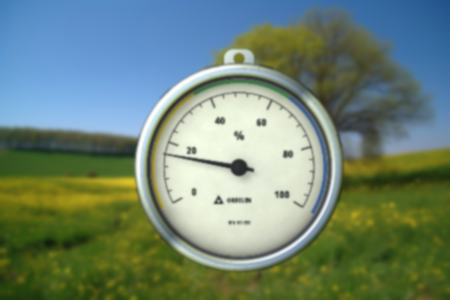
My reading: 16 %
